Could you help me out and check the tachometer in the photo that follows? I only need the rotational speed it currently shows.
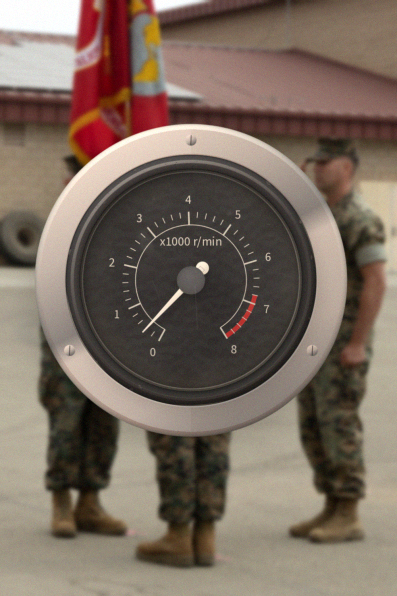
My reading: 400 rpm
